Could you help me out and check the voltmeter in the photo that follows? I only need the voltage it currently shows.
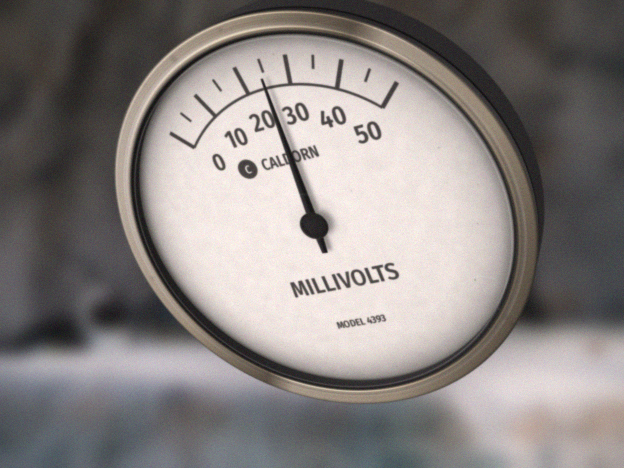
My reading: 25 mV
